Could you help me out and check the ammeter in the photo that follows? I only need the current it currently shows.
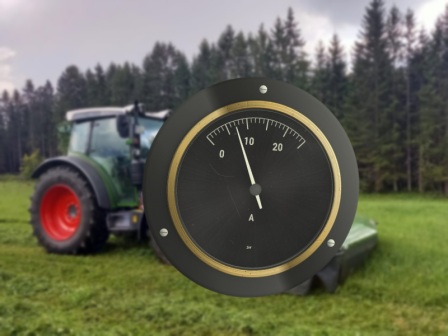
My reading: 7 A
